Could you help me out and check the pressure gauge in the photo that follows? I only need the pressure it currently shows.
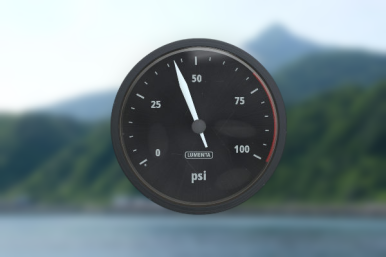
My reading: 42.5 psi
